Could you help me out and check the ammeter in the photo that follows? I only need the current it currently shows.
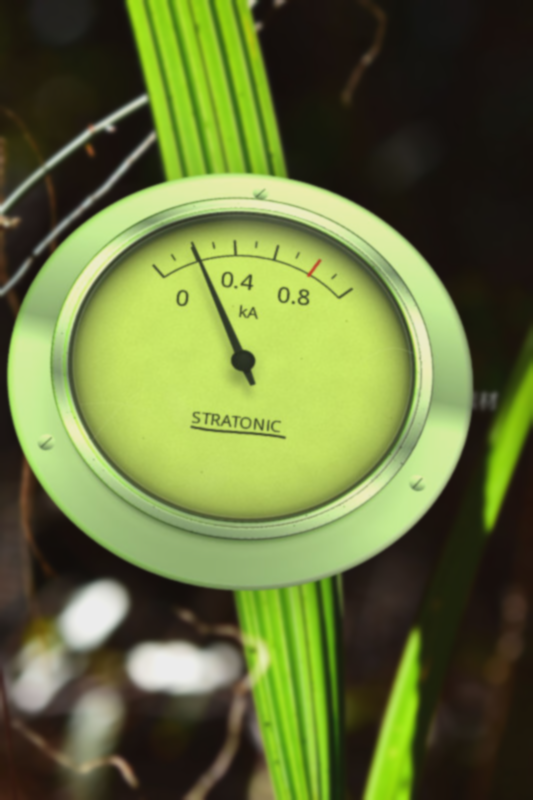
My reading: 0.2 kA
